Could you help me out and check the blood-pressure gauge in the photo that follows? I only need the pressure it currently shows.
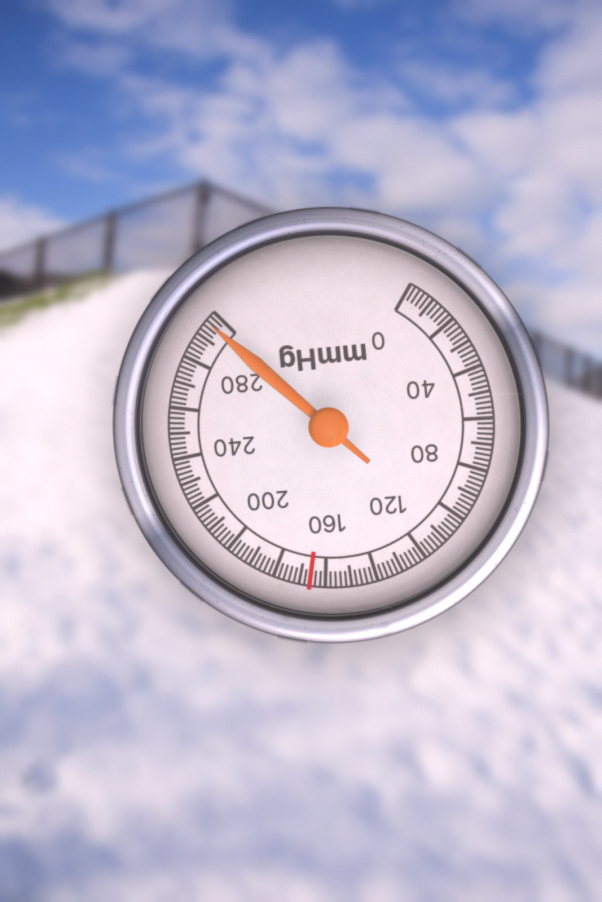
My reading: 296 mmHg
